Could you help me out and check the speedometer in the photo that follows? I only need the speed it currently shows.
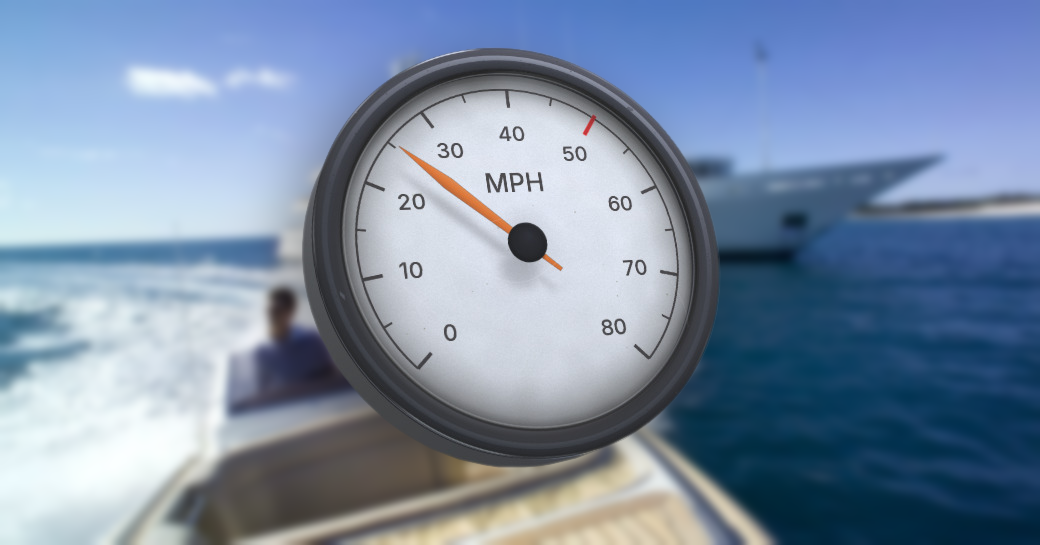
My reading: 25 mph
